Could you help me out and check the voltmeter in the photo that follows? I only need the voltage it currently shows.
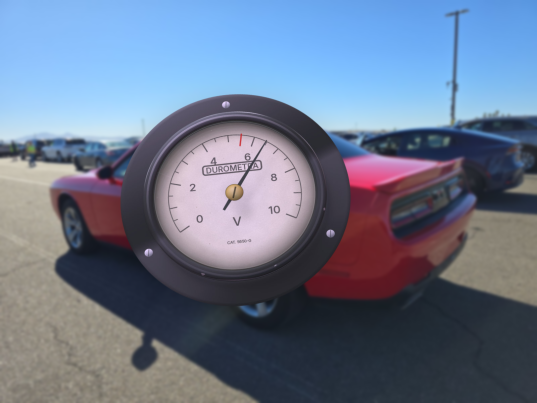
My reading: 6.5 V
